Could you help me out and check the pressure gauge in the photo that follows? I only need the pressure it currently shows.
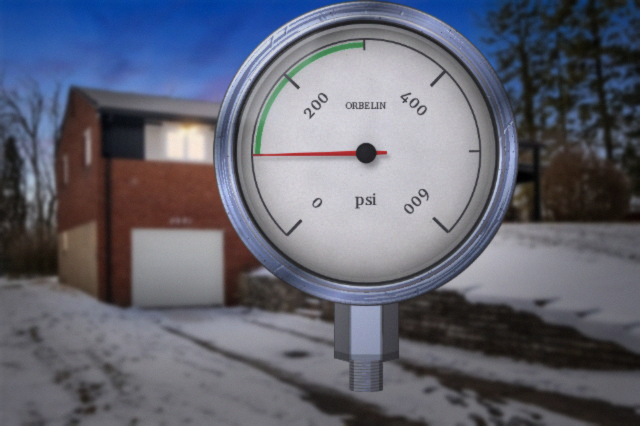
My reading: 100 psi
